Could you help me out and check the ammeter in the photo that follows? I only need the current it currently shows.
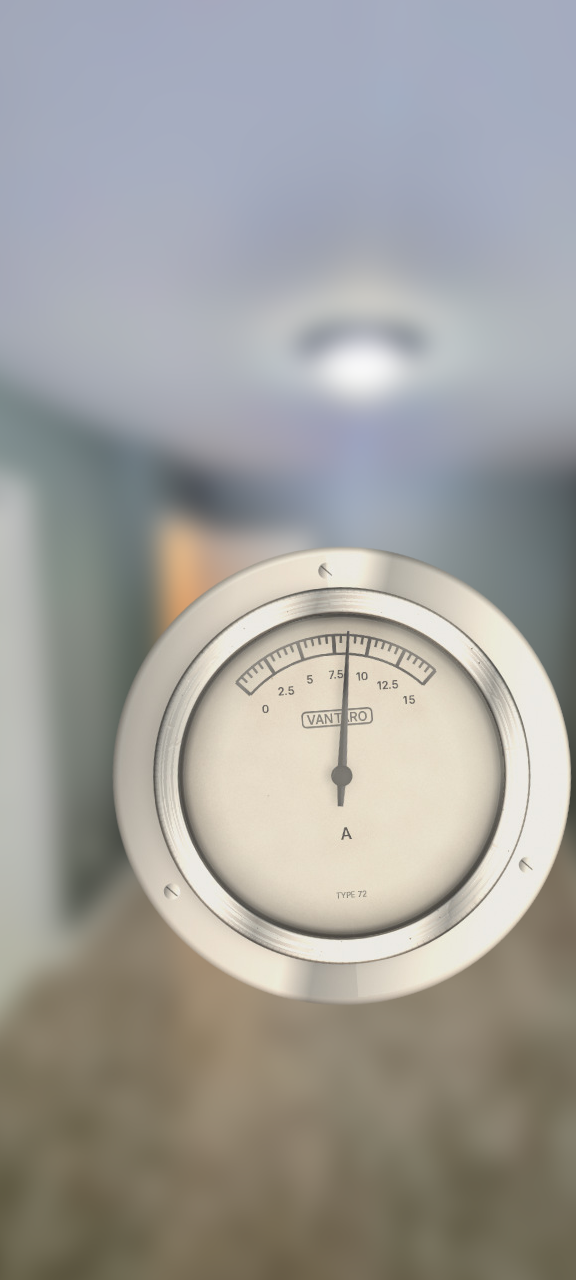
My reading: 8.5 A
